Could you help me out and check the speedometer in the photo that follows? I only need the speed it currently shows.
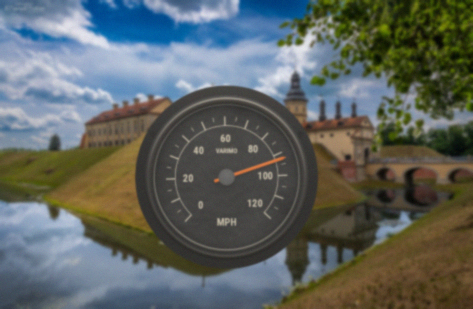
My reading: 92.5 mph
